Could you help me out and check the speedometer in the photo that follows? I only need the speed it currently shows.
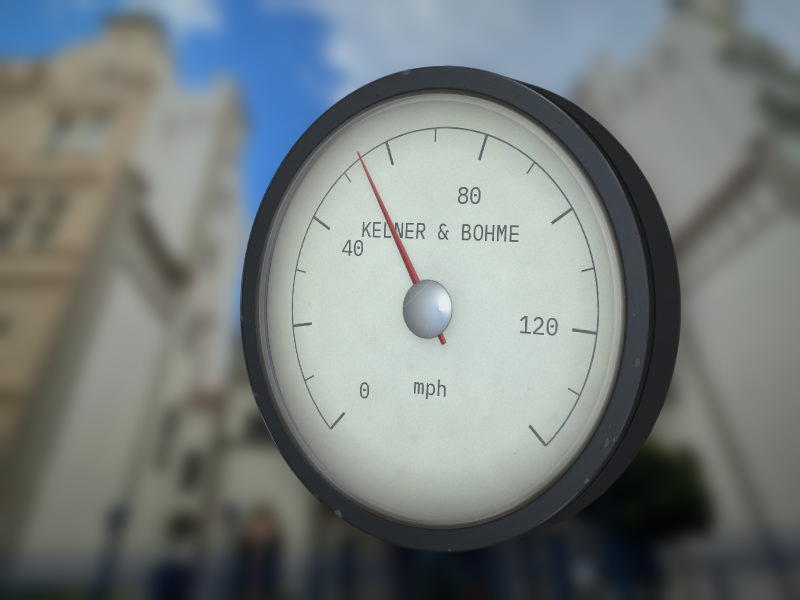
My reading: 55 mph
